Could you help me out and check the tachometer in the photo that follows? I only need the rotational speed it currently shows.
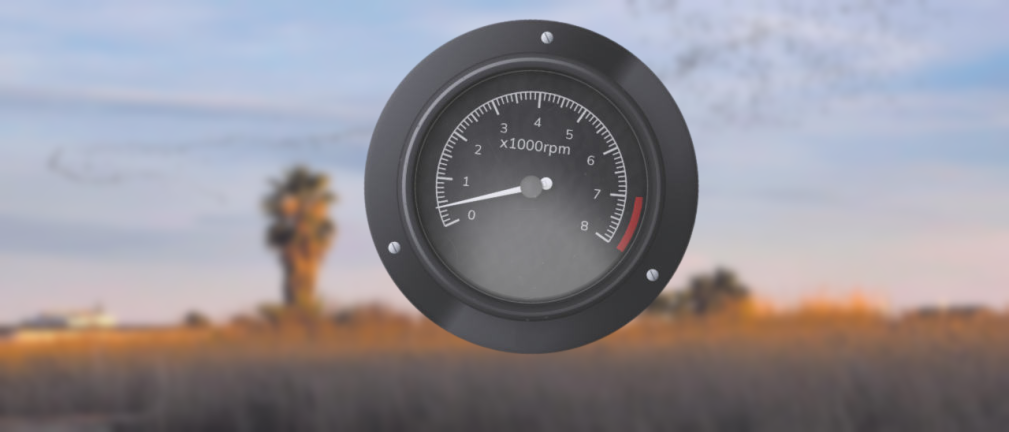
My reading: 400 rpm
